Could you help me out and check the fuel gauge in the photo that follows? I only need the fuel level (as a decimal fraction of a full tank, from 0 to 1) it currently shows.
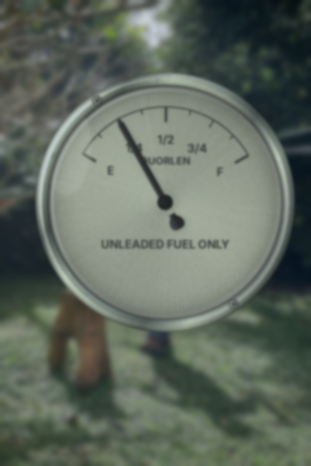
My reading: 0.25
